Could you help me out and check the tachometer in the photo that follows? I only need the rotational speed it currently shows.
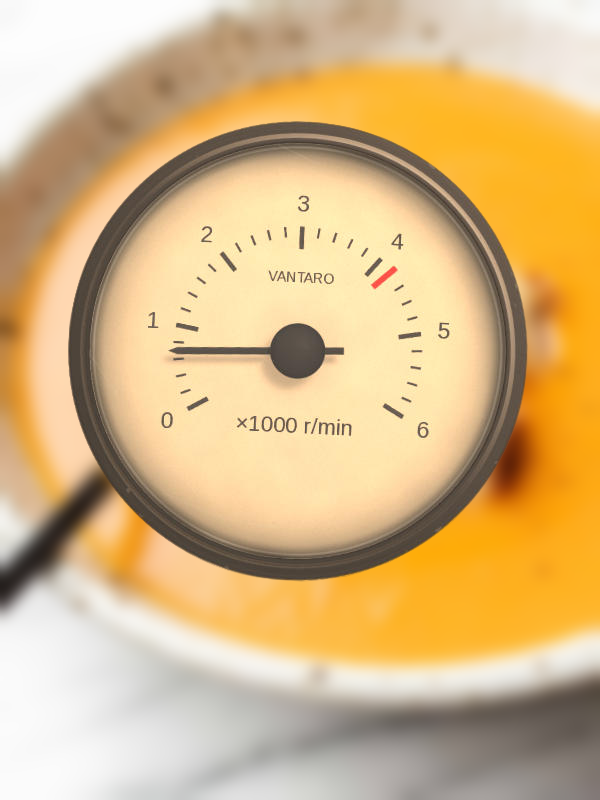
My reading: 700 rpm
